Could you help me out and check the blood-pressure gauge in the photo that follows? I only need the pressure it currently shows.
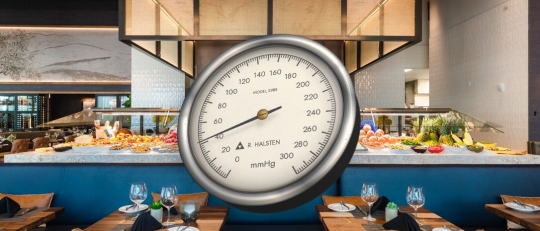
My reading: 40 mmHg
